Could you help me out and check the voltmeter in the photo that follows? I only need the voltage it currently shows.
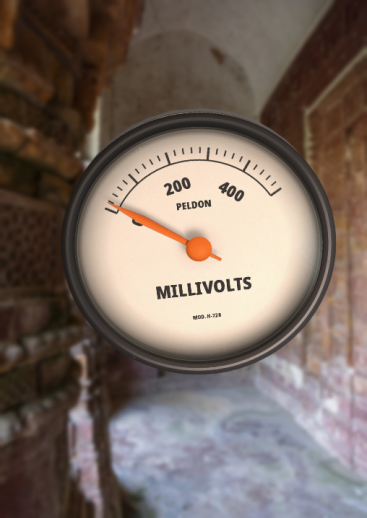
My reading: 20 mV
